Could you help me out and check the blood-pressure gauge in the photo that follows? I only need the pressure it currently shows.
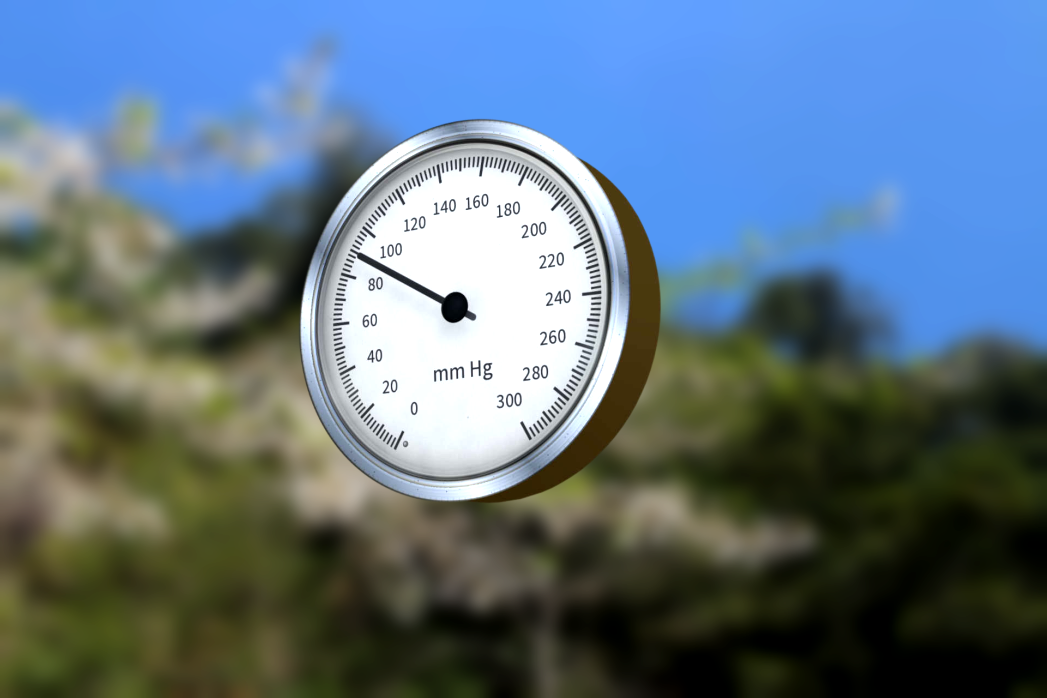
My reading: 90 mmHg
